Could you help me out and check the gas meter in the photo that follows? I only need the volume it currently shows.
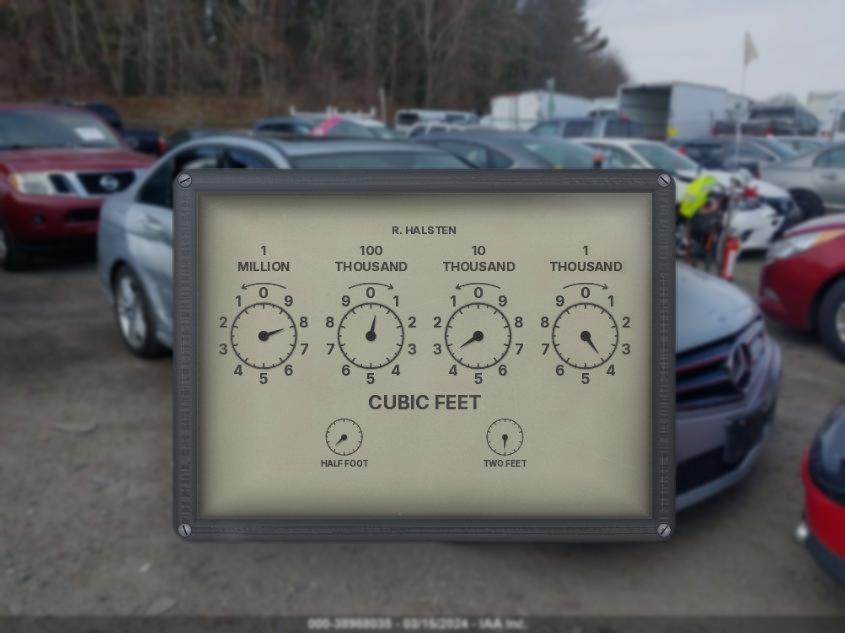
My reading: 803400 ft³
